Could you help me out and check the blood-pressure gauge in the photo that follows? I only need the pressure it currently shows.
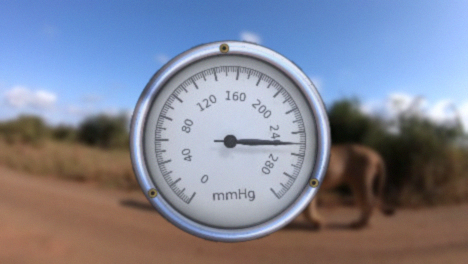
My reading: 250 mmHg
